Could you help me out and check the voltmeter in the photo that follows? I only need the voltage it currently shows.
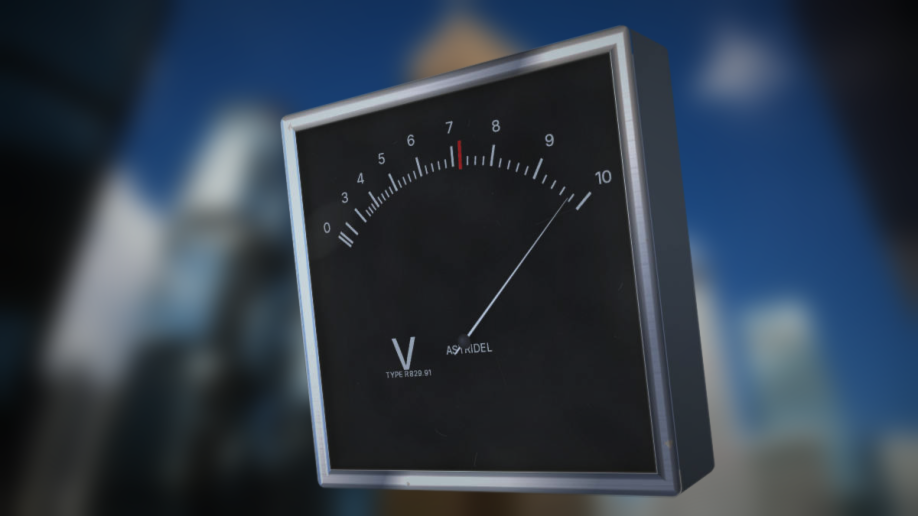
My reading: 9.8 V
